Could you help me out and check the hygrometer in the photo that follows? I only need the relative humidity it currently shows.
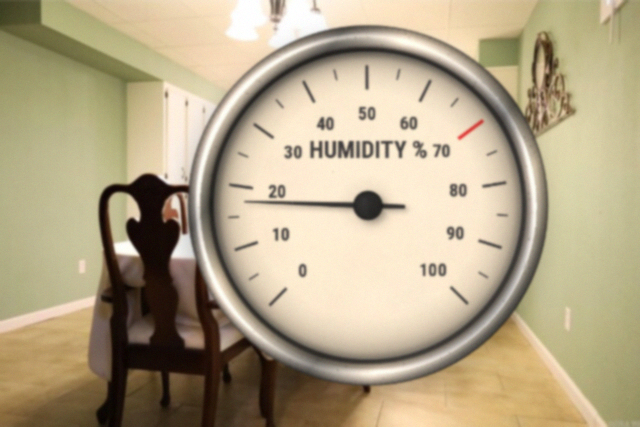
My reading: 17.5 %
